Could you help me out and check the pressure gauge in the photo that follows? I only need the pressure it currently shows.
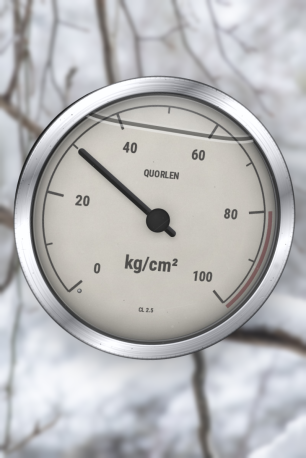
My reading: 30 kg/cm²
